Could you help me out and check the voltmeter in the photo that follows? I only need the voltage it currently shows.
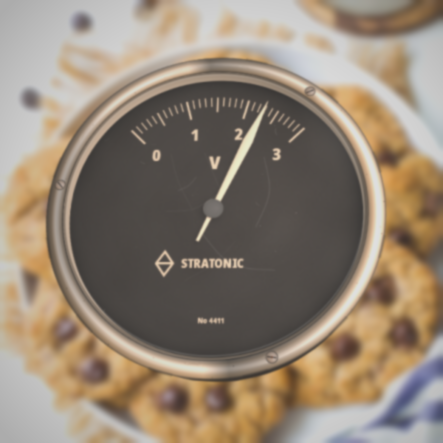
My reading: 2.3 V
